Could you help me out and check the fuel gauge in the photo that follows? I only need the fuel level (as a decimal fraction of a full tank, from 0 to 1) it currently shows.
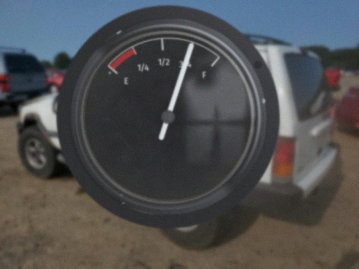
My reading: 0.75
